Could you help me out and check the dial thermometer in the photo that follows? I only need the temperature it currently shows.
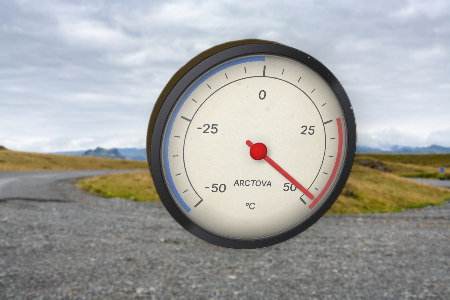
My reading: 47.5 °C
